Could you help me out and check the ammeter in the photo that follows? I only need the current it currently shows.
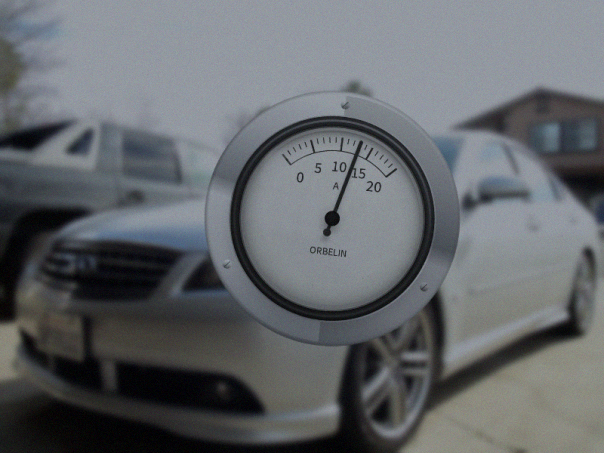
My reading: 13 A
